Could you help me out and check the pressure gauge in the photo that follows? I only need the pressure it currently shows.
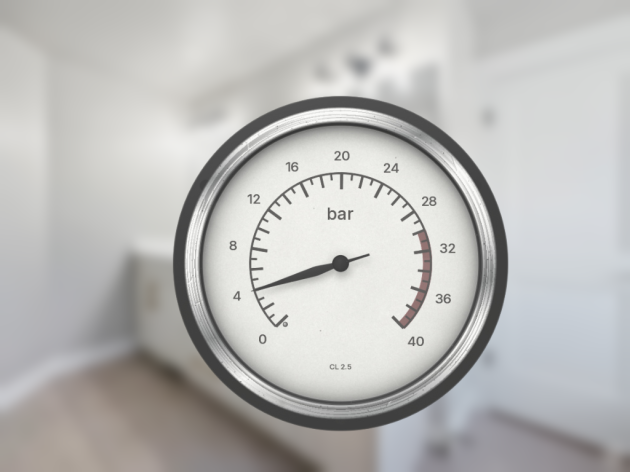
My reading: 4 bar
